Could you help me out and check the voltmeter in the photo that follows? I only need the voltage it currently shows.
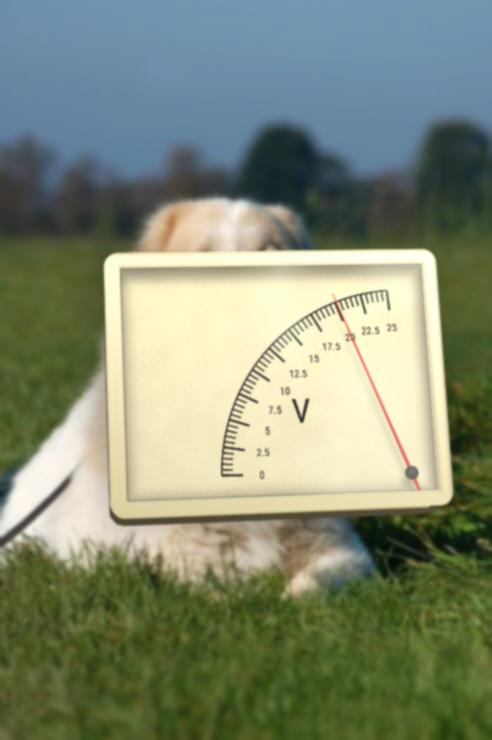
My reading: 20 V
